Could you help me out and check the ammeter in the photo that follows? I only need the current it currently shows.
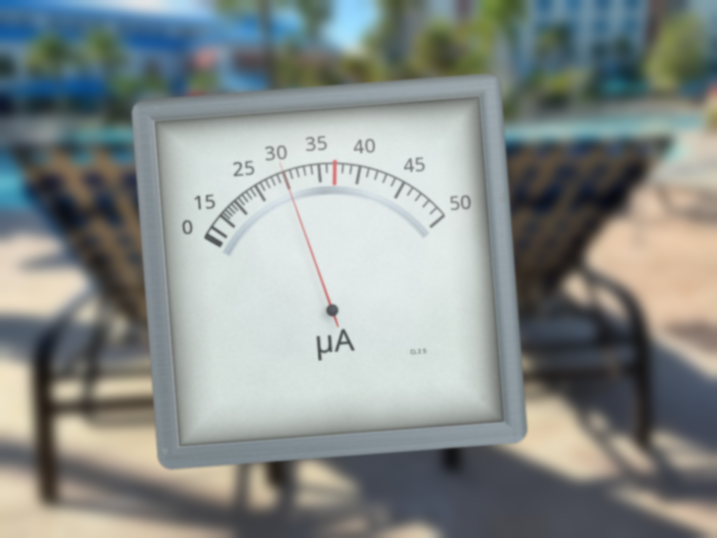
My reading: 30 µA
